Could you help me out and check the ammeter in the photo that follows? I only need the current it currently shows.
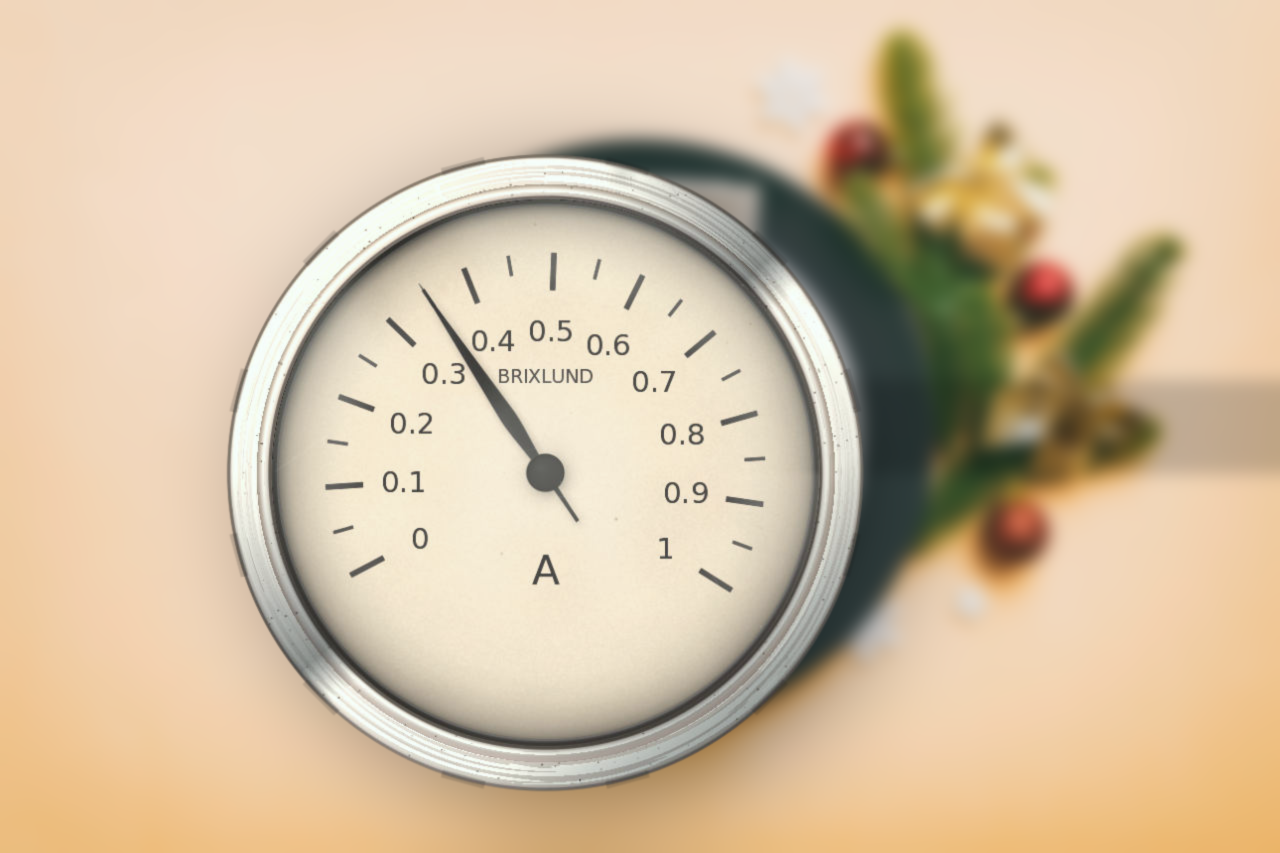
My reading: 0.35 A
